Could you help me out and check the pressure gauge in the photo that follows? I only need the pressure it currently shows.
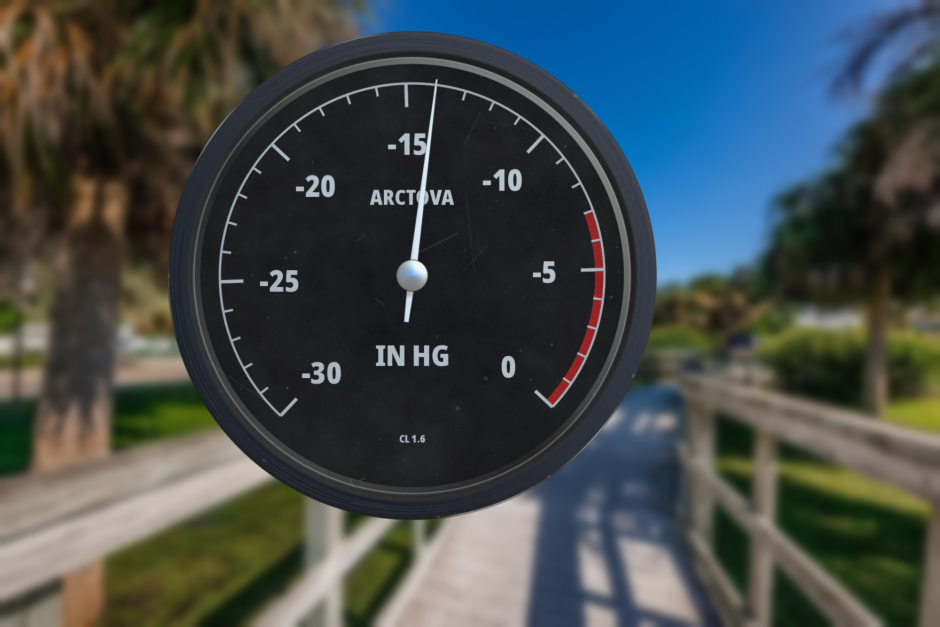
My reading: -14 inHg
